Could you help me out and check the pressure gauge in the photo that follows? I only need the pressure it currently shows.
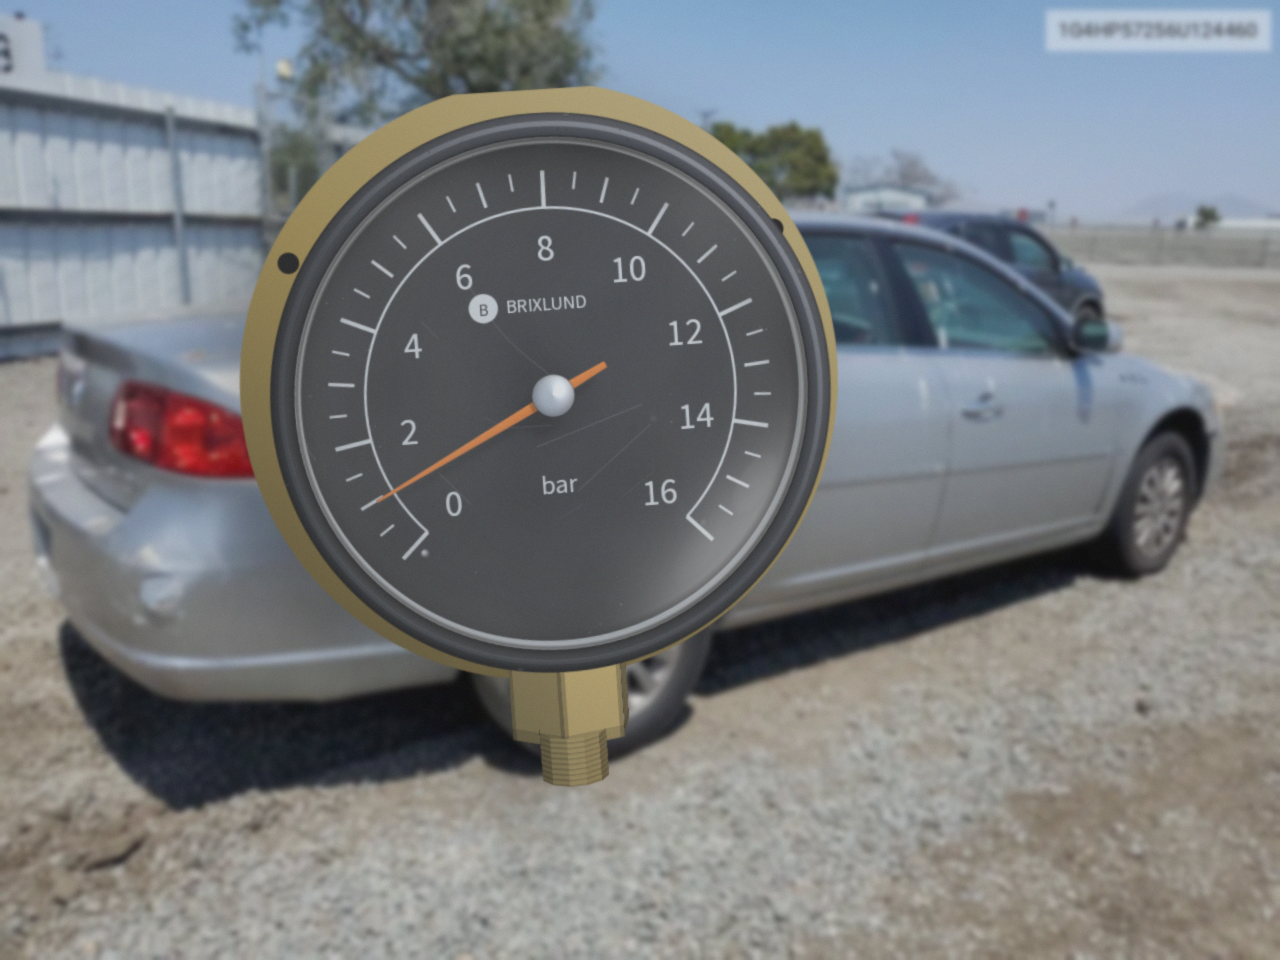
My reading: 1 bar
